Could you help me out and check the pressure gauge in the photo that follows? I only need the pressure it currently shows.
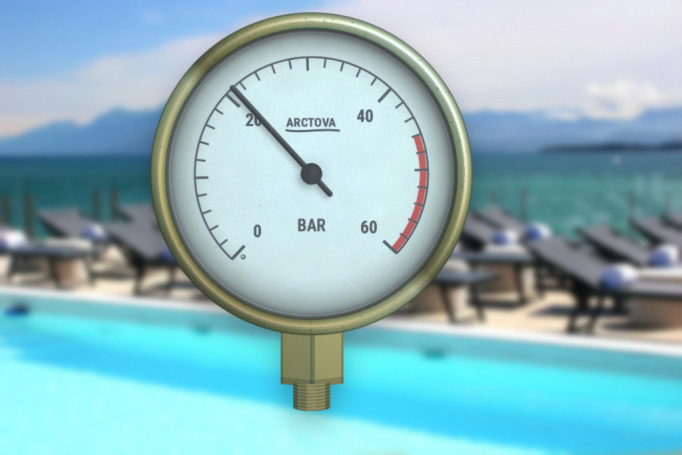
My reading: 21 bar
